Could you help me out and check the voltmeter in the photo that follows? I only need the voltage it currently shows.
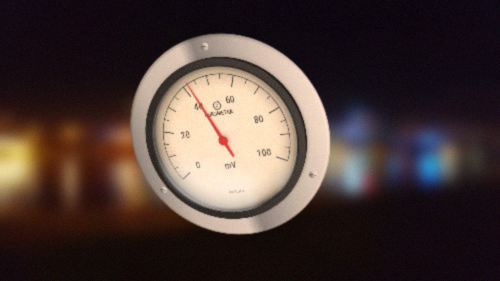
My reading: 42.5 mV
